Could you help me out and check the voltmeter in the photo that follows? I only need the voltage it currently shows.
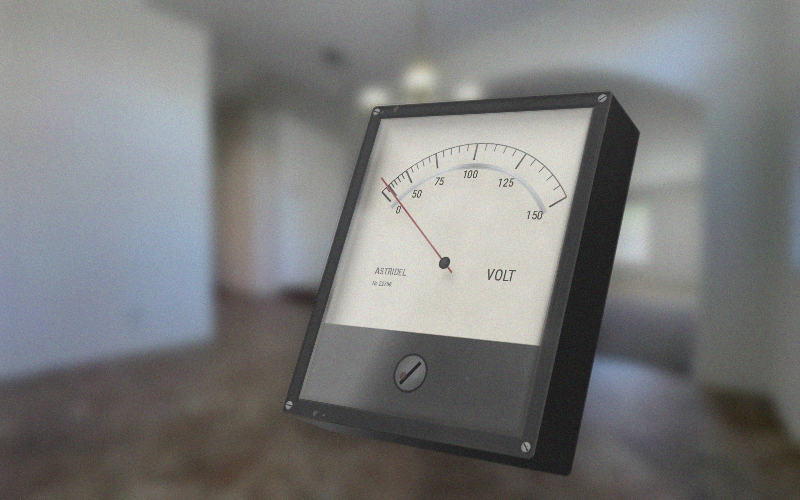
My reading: 25 V
